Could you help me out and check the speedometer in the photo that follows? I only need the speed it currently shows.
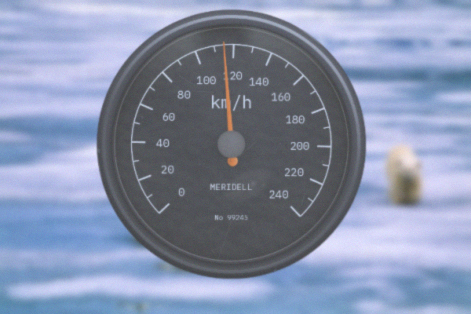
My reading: 115 km/h
